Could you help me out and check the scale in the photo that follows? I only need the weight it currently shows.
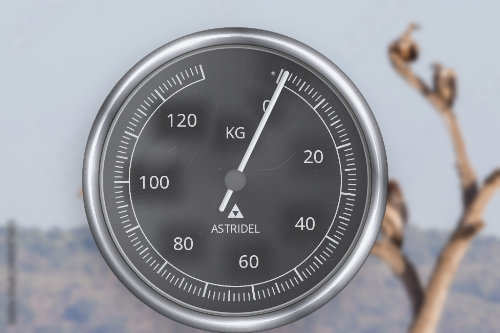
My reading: 1 kg
